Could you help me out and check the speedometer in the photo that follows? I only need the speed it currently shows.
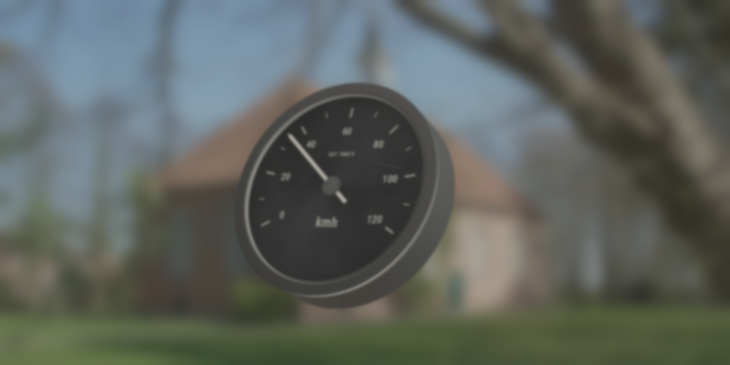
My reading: 35 km/h
